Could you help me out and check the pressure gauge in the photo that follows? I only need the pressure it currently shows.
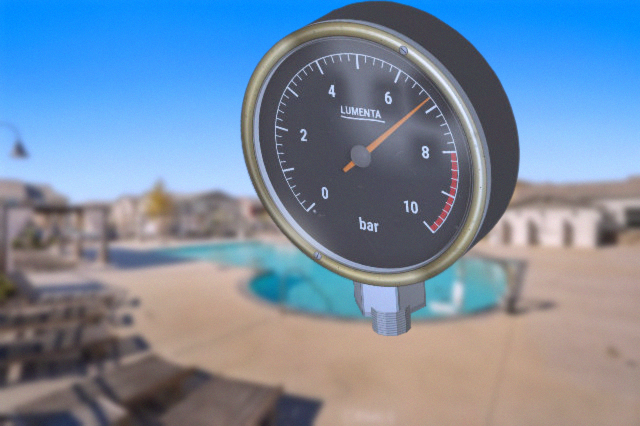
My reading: 6.8 bar
